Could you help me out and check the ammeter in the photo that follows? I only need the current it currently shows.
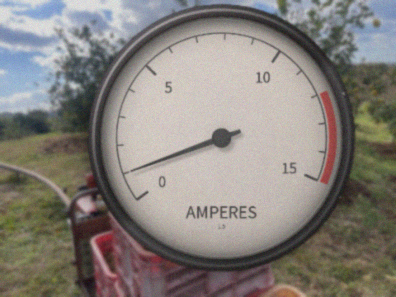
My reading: 1 A
